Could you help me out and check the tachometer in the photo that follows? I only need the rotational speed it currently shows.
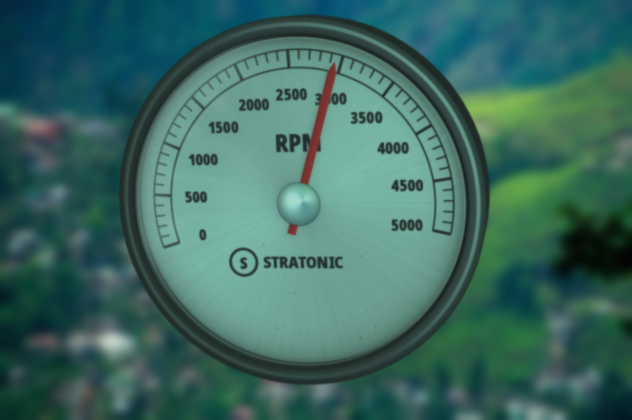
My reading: 2950 rpm
